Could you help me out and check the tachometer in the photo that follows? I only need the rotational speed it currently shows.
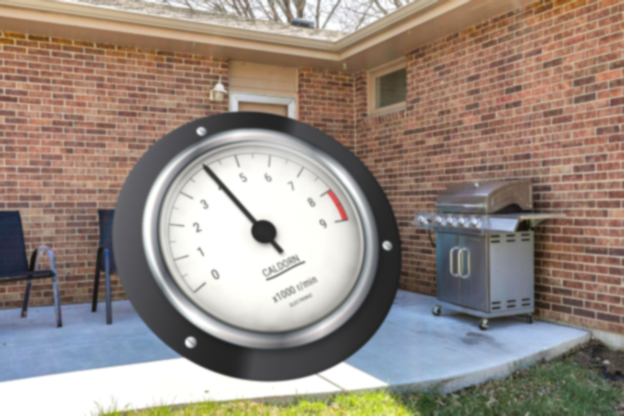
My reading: 4000 rpm
